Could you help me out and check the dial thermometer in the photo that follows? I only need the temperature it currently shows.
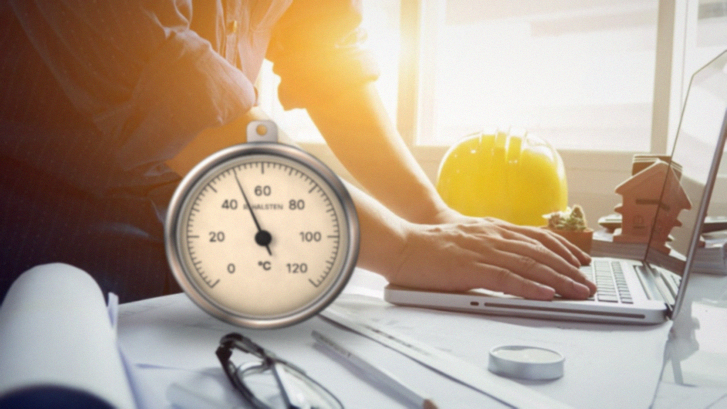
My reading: 50 °C
